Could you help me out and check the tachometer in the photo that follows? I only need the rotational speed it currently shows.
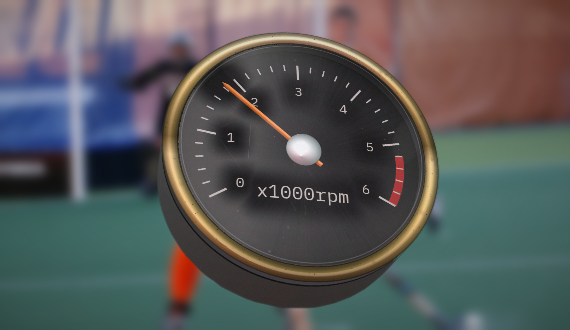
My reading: 1800 rpm
